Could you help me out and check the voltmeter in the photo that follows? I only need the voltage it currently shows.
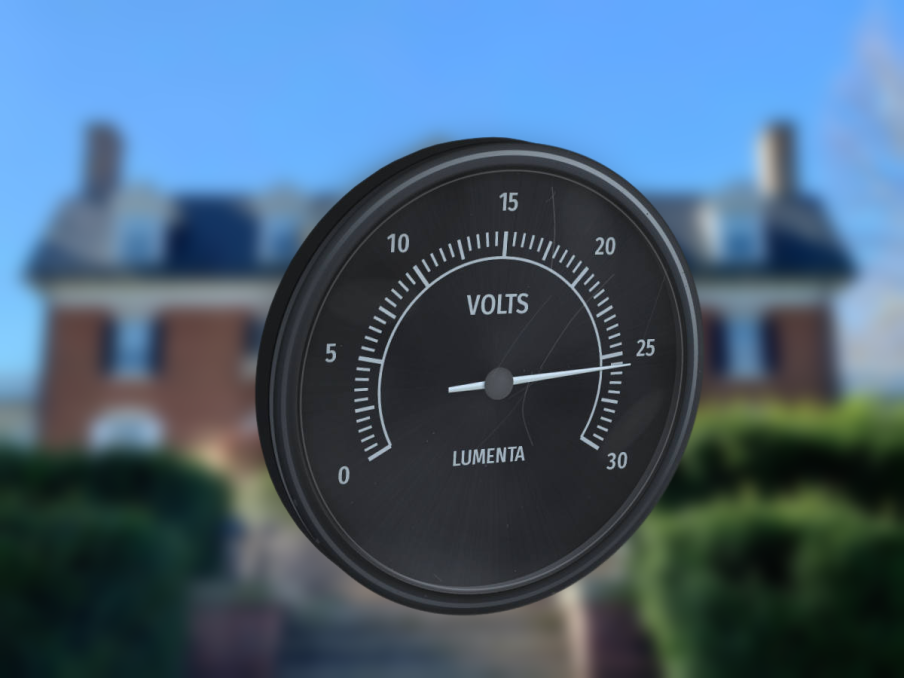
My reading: 25.5 V
